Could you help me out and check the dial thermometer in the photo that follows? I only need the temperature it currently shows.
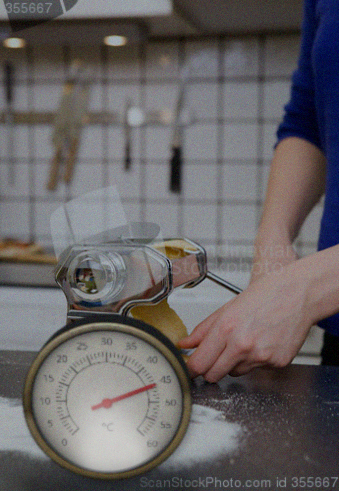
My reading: 45 °C
